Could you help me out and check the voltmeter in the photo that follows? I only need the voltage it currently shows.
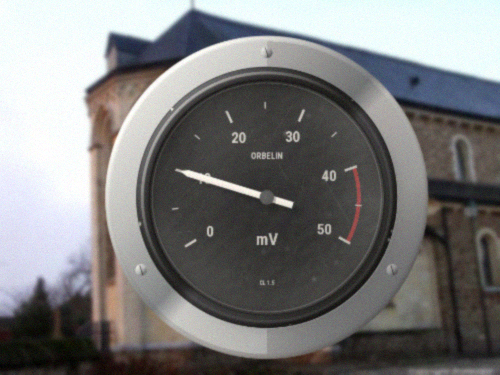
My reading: 10 mV
